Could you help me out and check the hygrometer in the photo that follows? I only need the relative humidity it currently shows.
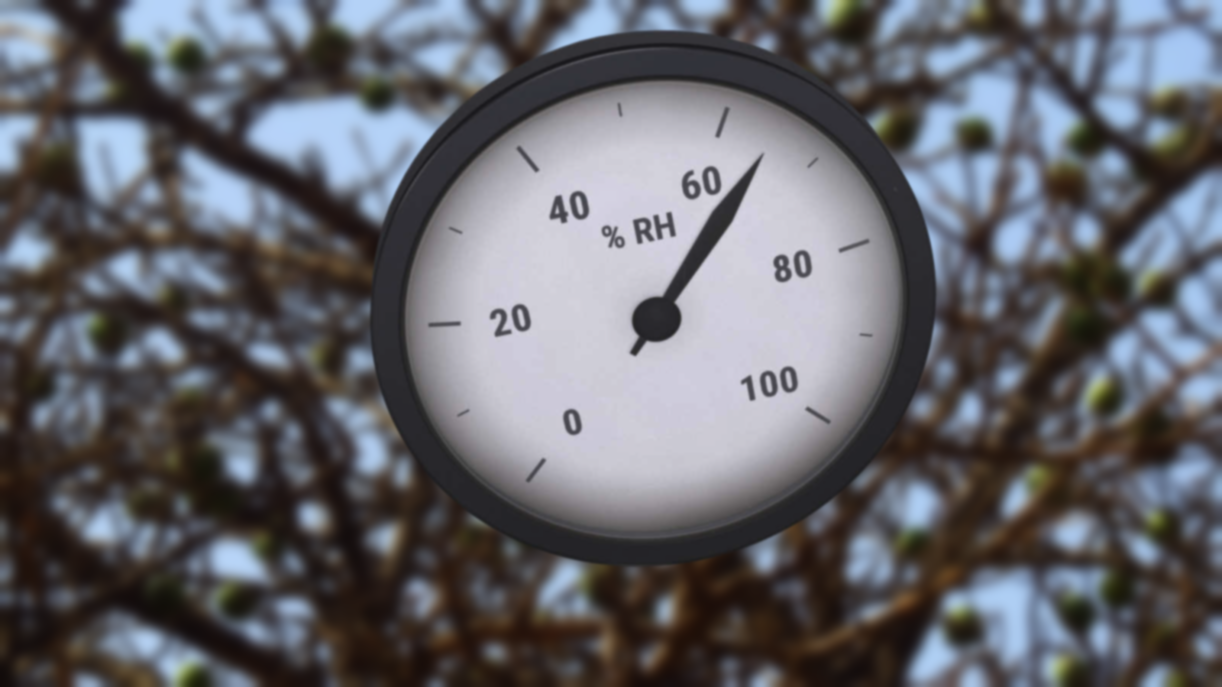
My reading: 65 %
